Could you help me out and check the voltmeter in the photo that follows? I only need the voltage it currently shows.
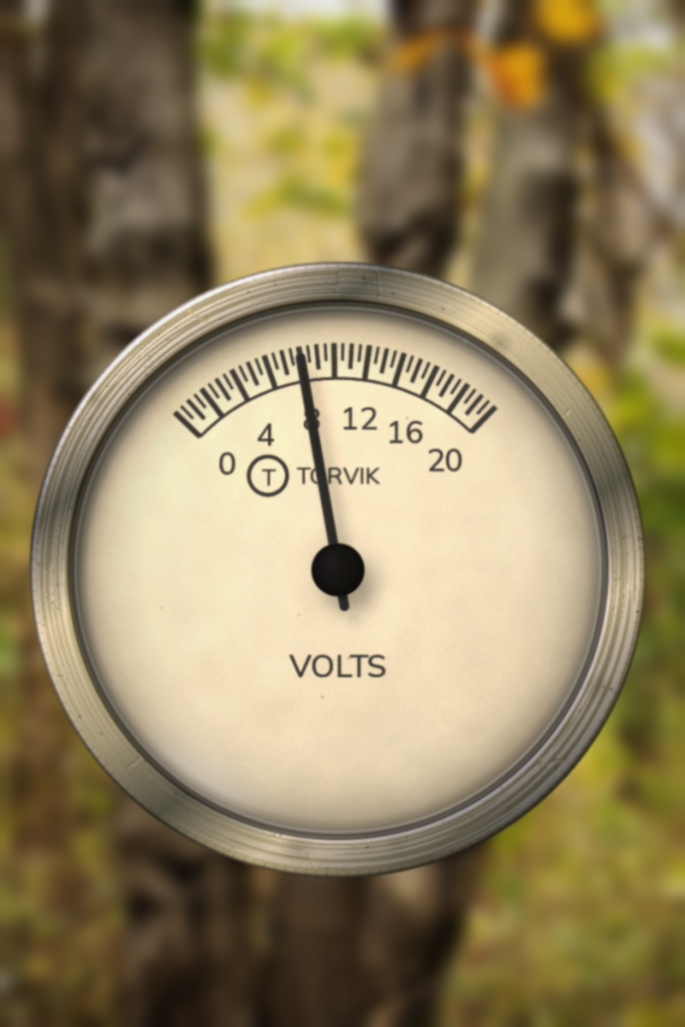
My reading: 8 V
